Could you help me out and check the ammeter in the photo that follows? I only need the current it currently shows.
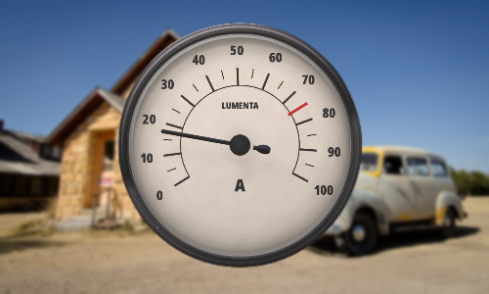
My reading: 17.5 A
